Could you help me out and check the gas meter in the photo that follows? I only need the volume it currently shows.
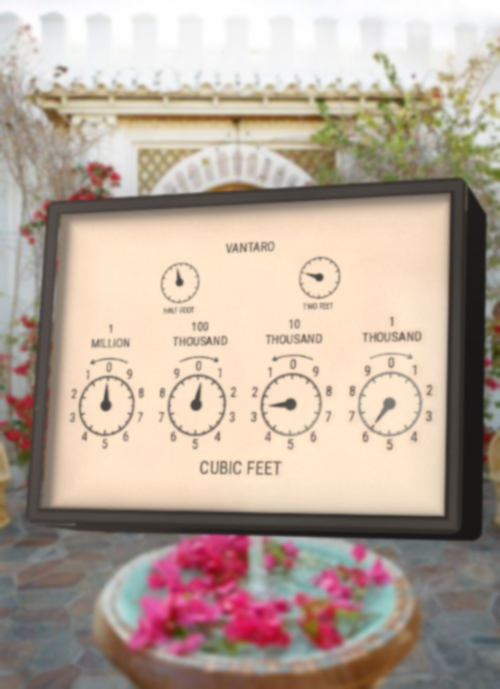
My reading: 2600 ft³
